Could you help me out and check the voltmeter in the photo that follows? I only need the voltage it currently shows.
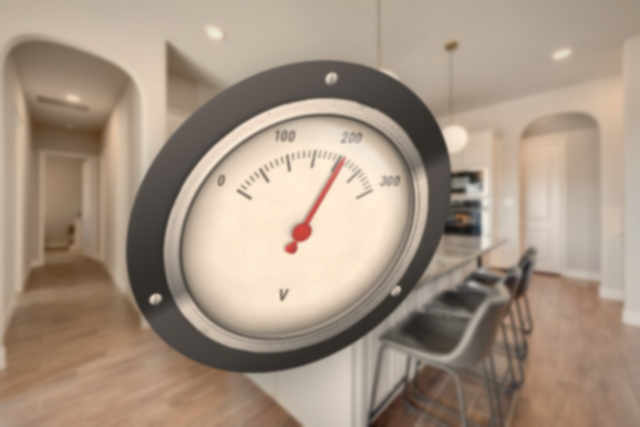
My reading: 200 V
